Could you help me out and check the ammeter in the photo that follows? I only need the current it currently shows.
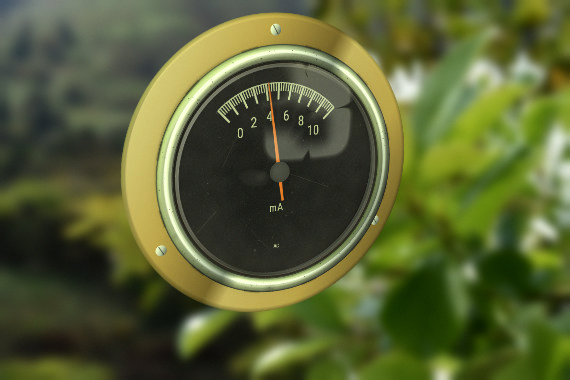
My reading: 4 mA
